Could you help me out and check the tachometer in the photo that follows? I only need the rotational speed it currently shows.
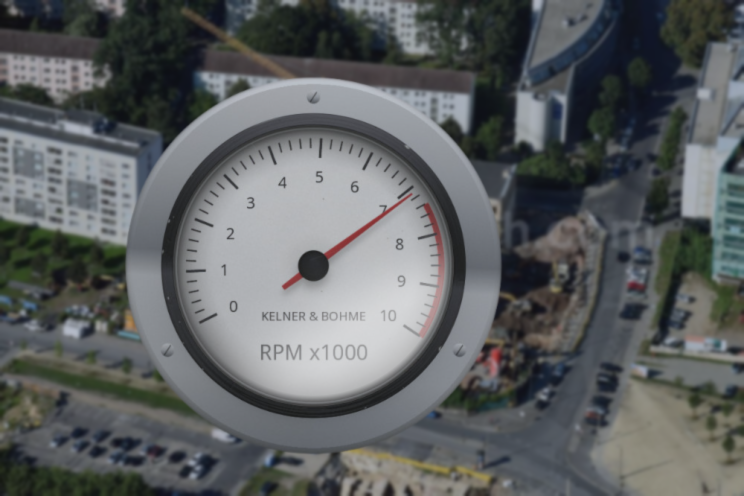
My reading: 7100 rpm
